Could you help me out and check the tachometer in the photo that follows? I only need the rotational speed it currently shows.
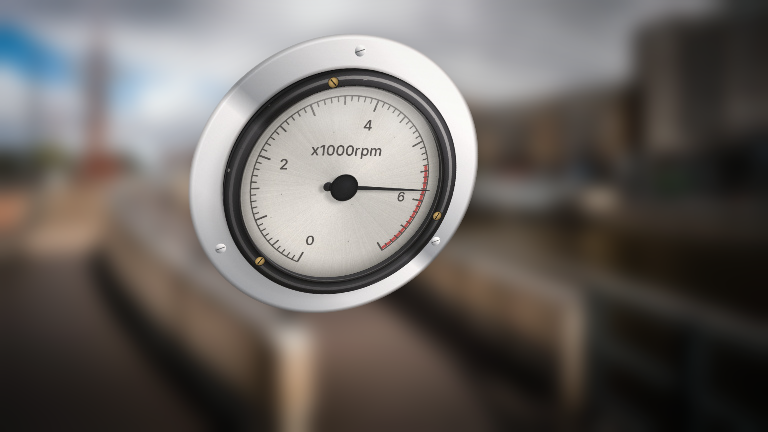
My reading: 5800 rpm
